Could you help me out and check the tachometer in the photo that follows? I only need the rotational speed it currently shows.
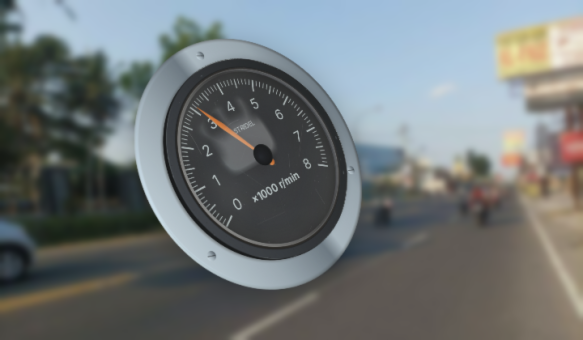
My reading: 3000 rpm
